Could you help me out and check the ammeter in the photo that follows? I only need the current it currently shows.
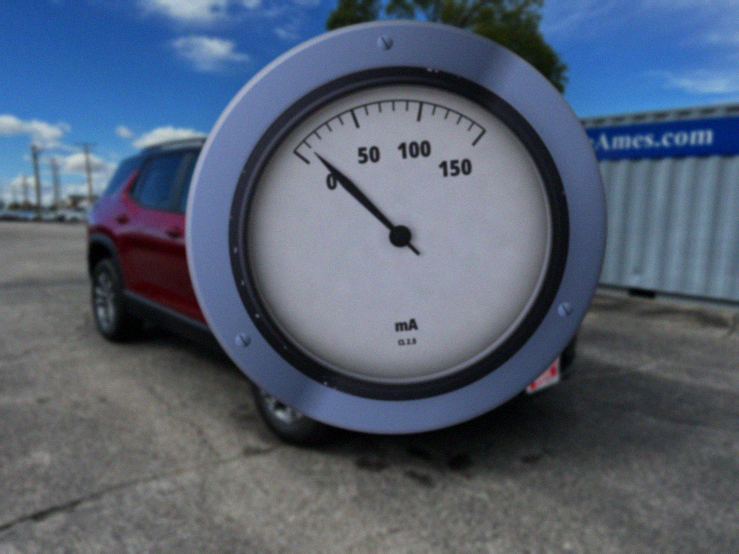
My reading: 10 mA
